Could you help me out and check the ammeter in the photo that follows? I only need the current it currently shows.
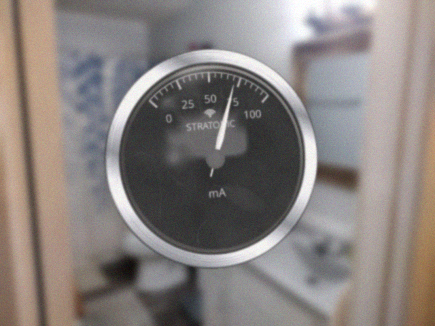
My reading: 70 mA
